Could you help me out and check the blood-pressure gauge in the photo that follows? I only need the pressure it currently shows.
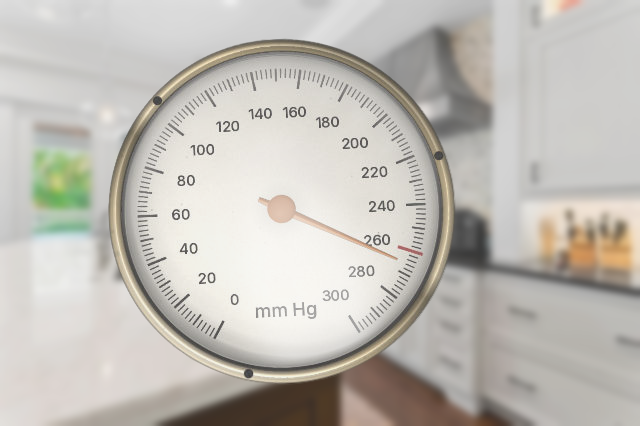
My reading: 266 mmHg
